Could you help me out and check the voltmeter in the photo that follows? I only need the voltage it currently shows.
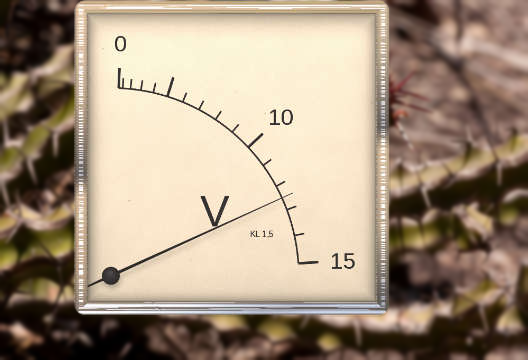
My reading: 12.5 V
